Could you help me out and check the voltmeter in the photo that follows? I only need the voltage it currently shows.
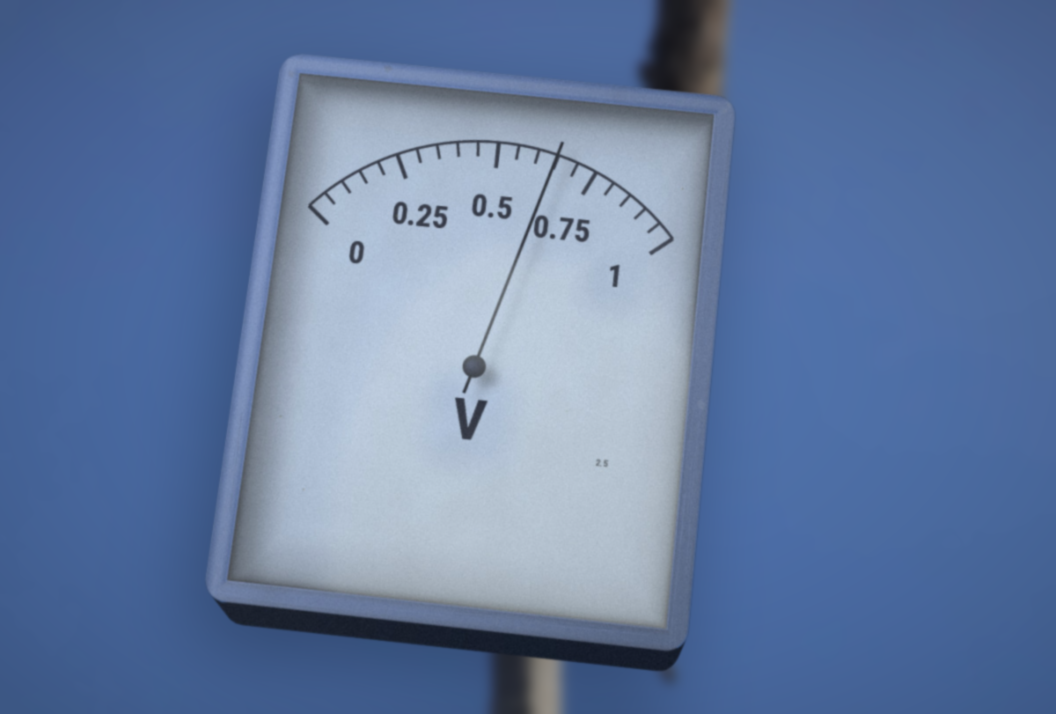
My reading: 0.65 V
